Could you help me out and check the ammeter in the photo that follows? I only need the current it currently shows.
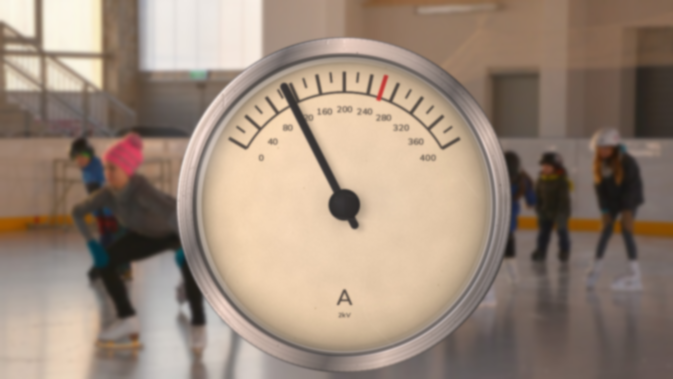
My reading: 110 A
